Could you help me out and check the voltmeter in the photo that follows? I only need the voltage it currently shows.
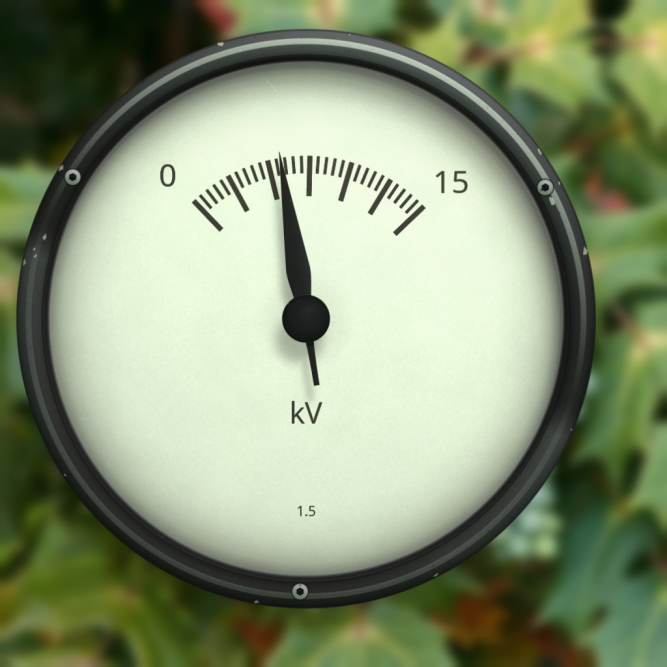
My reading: 5.75 kV
